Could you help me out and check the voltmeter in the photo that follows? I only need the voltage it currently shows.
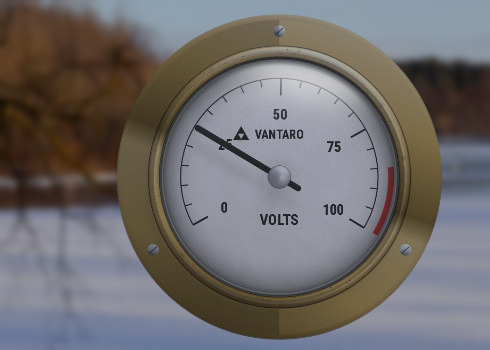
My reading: 25 V
